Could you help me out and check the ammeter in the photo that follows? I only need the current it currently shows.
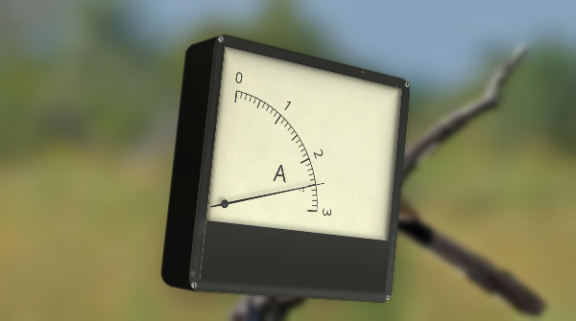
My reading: 2.5 A
